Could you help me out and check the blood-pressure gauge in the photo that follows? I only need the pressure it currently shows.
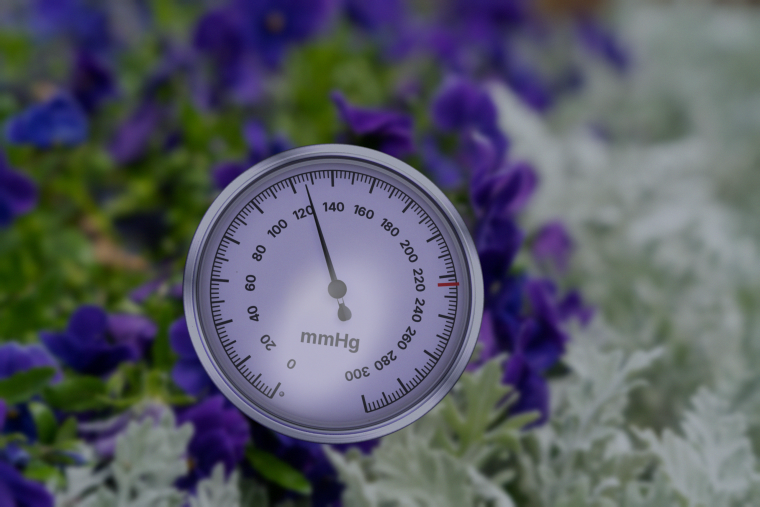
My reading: 126 mmHg
